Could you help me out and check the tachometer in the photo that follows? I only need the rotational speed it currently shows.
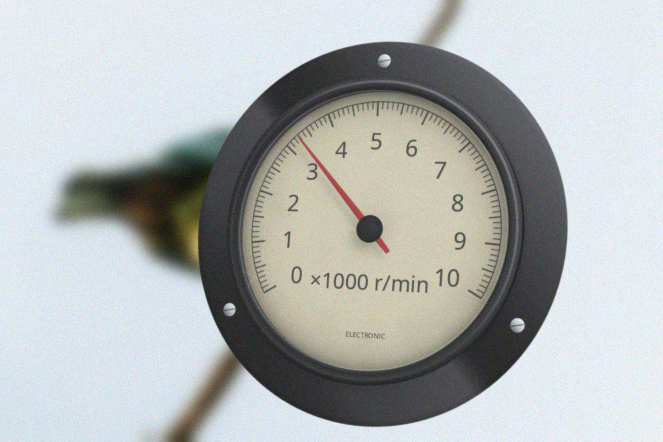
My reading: 3300 rpm
